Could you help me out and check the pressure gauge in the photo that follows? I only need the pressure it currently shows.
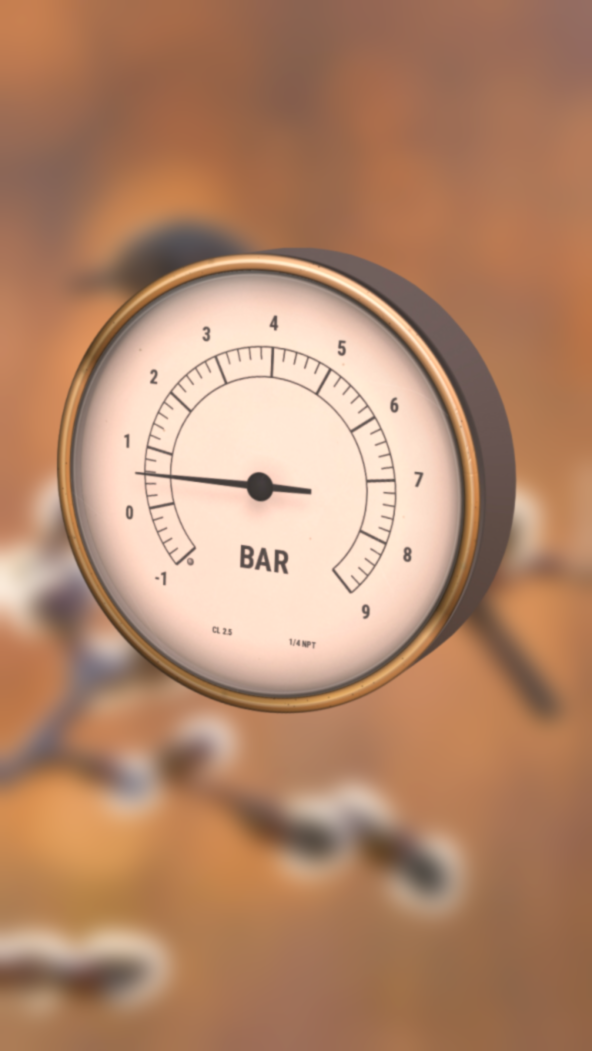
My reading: 0.6 bar
